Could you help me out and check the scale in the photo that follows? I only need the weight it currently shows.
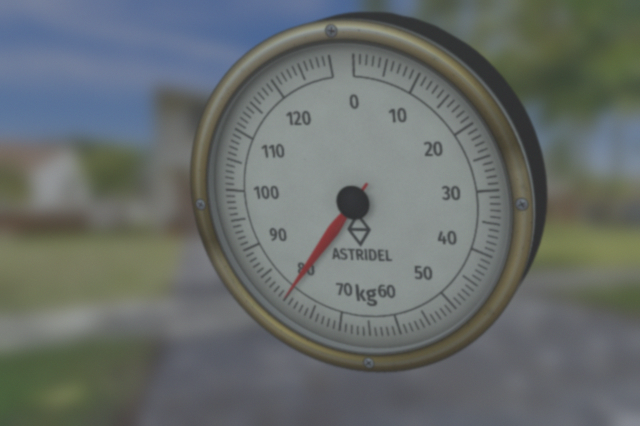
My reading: 80 kg
